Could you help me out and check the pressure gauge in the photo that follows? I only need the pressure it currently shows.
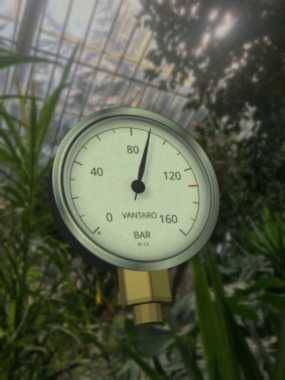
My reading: 90 bar
